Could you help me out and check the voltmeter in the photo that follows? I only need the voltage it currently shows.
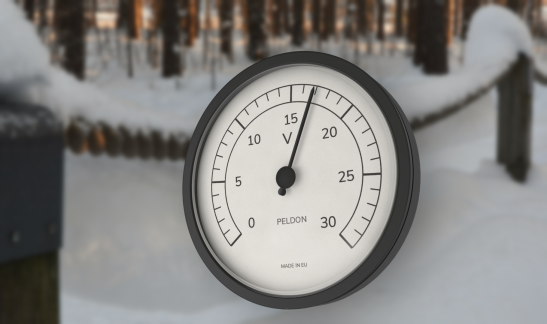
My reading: 17 V
